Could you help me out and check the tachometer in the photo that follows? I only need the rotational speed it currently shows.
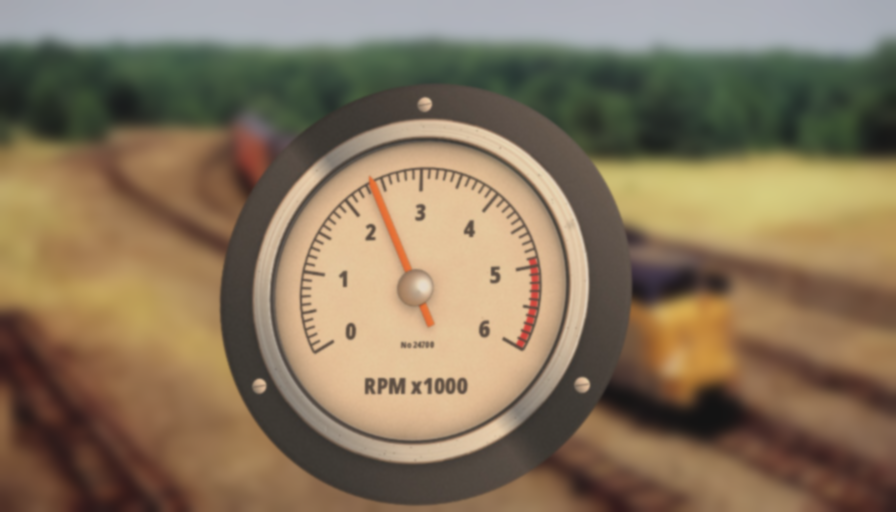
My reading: 2400 rpm
